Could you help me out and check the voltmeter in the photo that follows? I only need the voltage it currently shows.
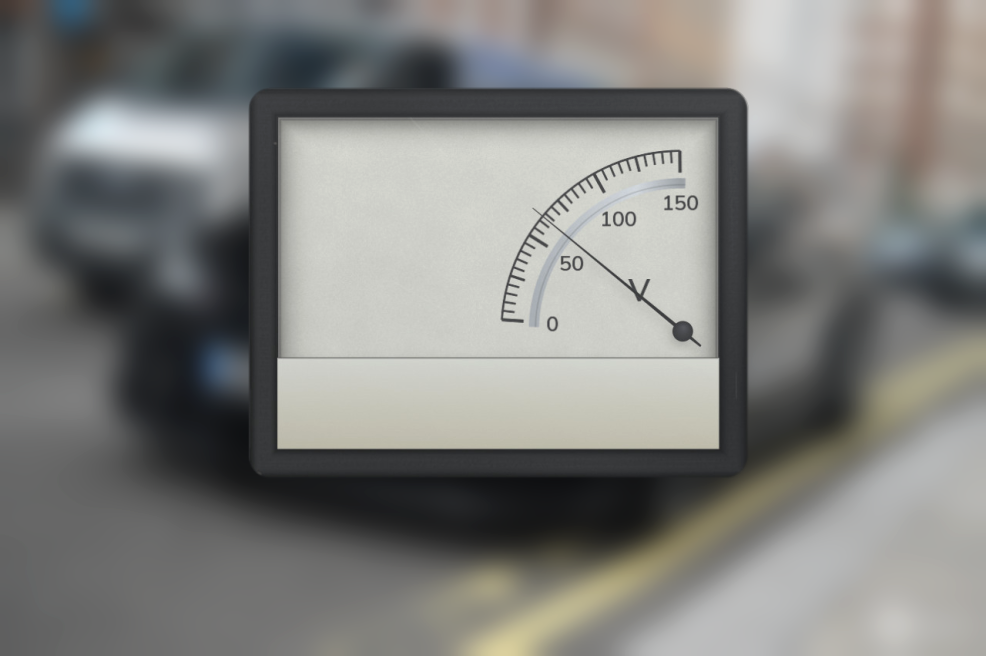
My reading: 62.5 V
